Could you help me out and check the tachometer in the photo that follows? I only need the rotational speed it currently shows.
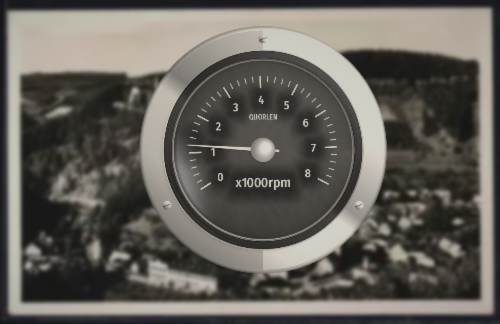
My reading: 1200 rpm
